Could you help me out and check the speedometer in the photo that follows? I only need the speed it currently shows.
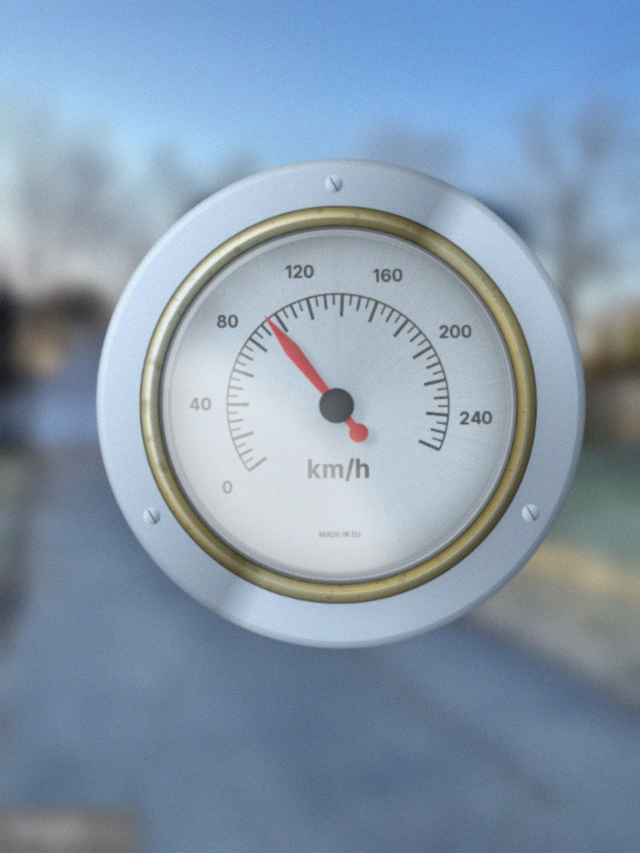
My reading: 95 km/h
